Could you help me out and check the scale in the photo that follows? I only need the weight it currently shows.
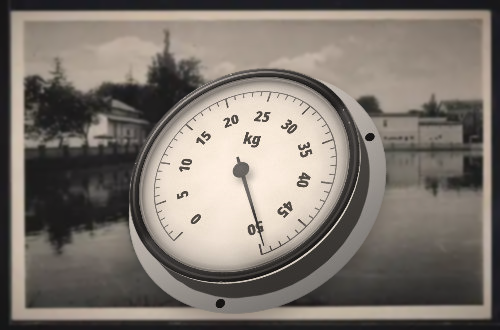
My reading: 49.5 kg
